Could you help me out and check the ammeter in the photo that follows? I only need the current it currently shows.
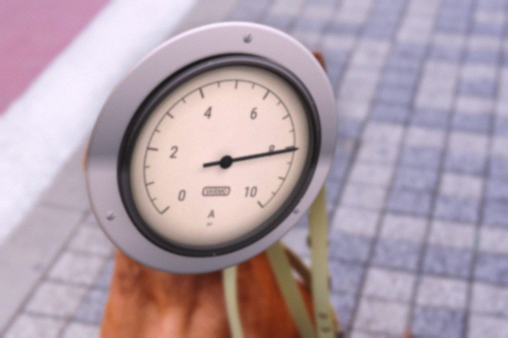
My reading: 8 A
